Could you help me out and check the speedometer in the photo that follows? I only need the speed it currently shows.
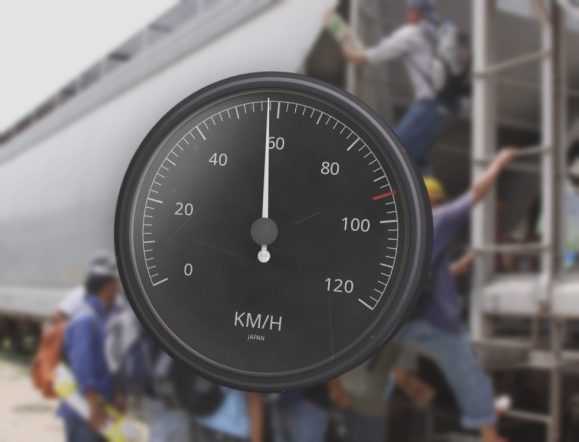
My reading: 58 km/h
